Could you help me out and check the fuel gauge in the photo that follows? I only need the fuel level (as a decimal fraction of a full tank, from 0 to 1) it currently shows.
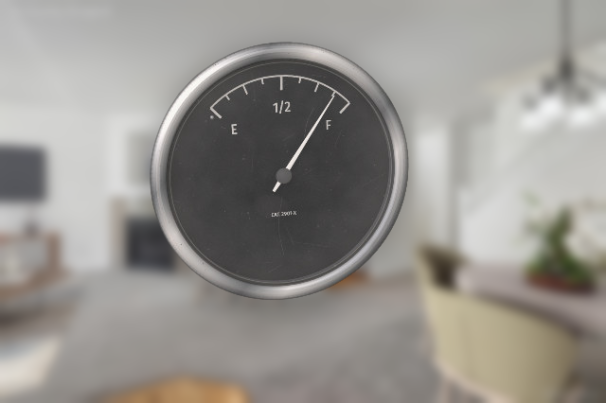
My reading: 0.875
